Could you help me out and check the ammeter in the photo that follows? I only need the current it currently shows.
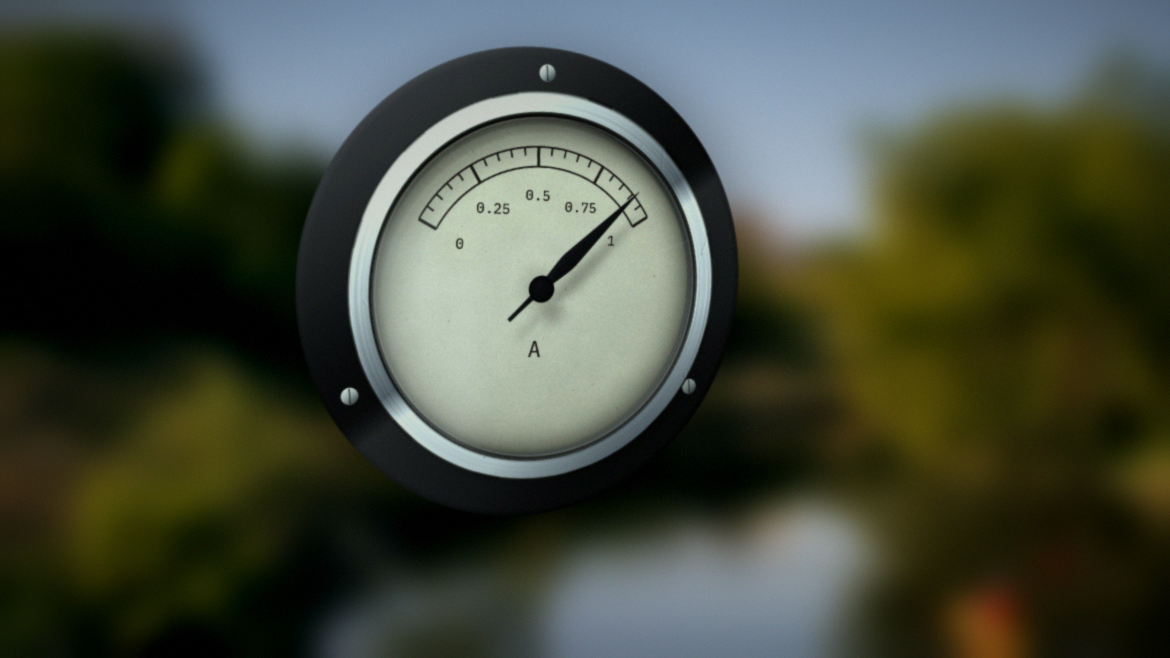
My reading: 0.9 A
